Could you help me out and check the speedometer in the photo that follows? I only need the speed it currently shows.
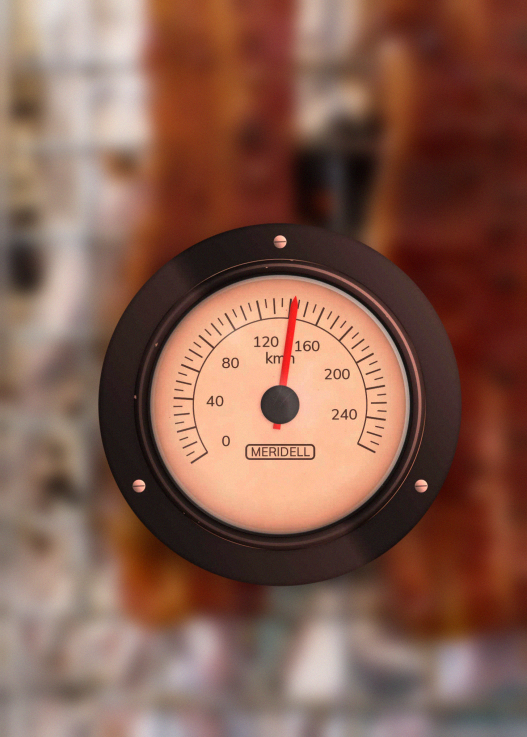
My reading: 142.5 km/h
